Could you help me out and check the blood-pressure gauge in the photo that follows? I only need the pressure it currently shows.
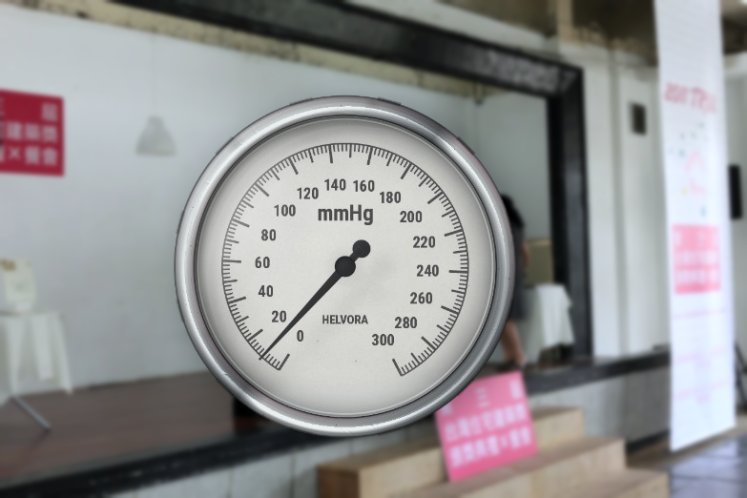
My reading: 10 mmHg
